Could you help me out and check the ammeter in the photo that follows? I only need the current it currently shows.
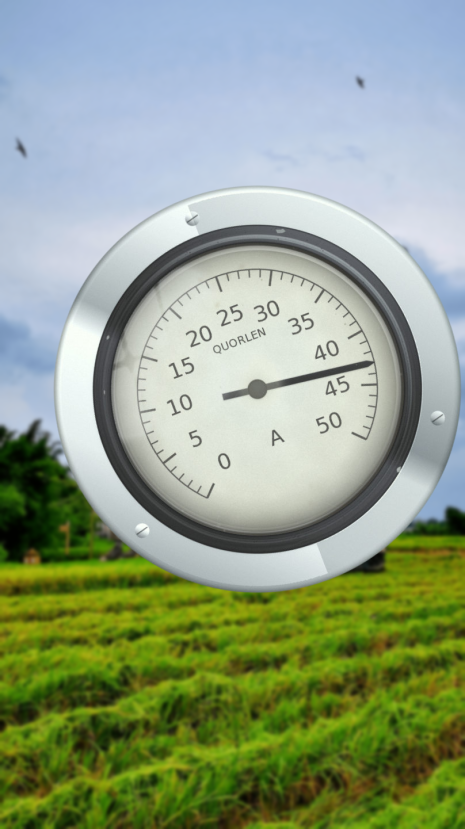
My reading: 43 A
